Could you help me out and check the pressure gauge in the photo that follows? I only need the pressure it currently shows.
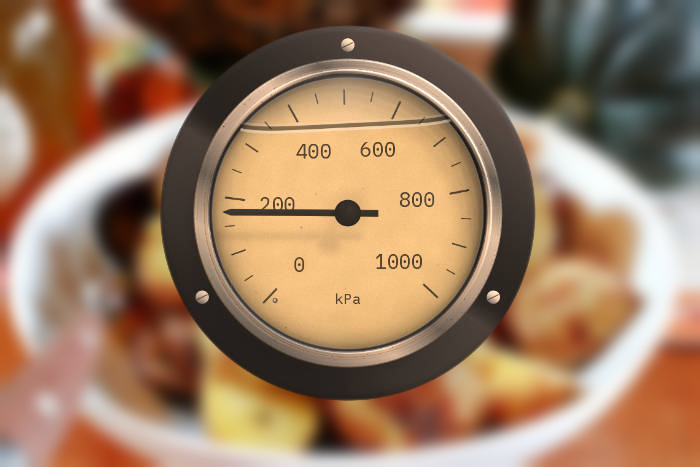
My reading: 175 kPa
